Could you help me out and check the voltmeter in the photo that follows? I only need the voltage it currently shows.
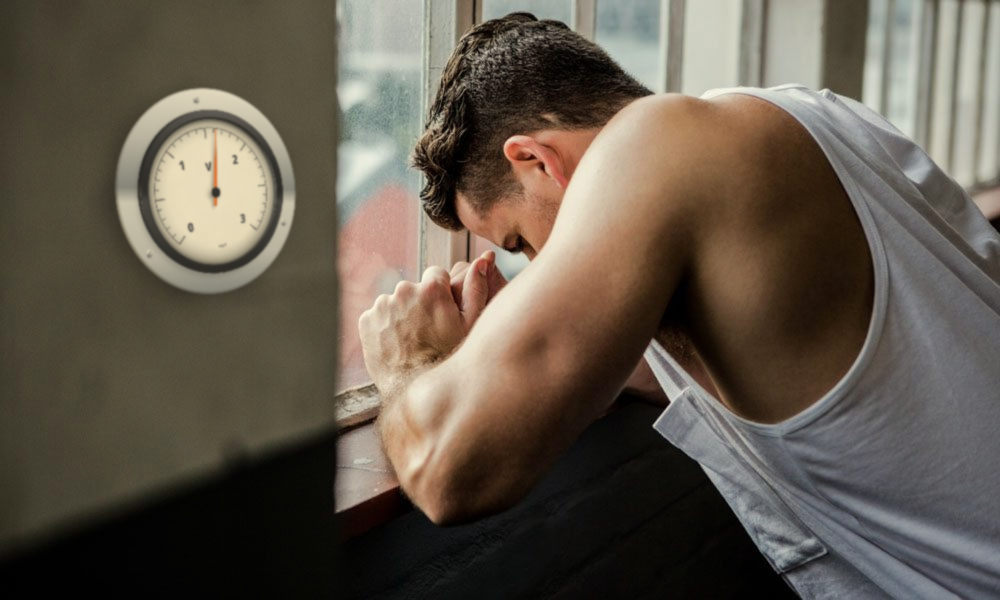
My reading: 1.6 V
